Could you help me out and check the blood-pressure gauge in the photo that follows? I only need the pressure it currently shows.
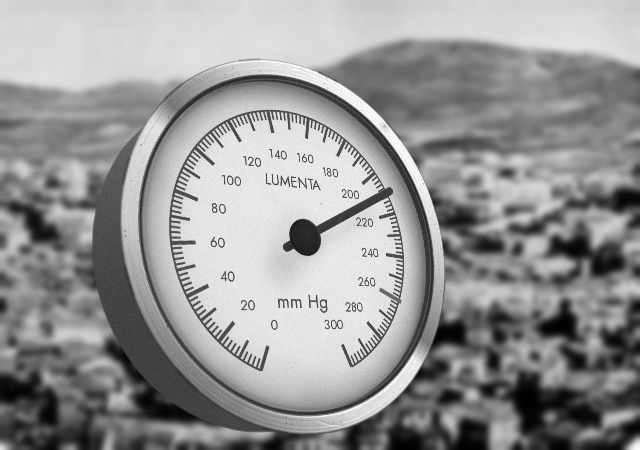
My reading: 210 mmHg
